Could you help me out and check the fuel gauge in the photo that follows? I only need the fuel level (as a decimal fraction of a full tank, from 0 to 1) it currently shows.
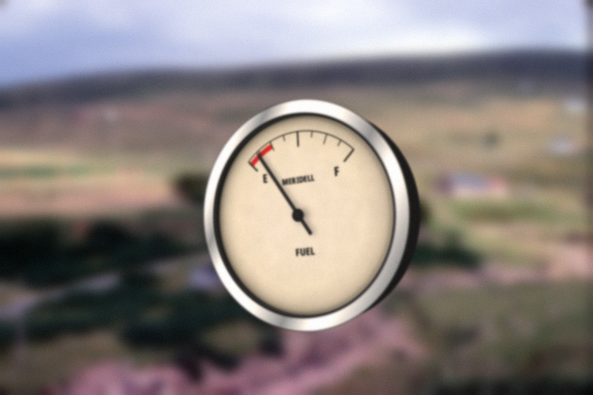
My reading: 0.125
